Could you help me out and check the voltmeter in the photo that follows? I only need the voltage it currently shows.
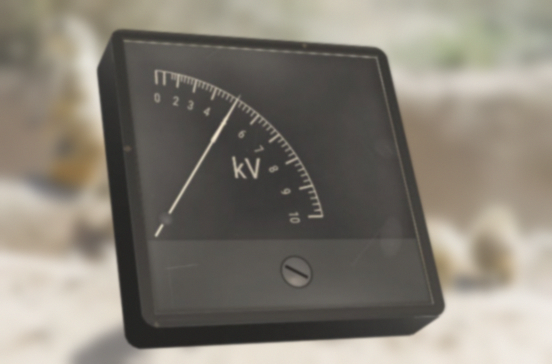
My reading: 5 kV
